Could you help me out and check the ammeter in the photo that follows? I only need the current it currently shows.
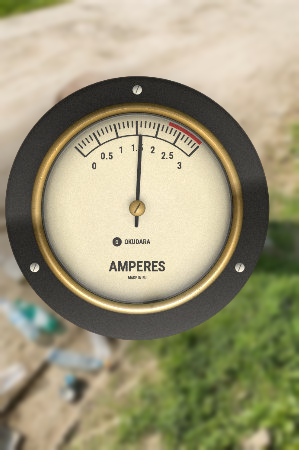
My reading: 1.6 A
